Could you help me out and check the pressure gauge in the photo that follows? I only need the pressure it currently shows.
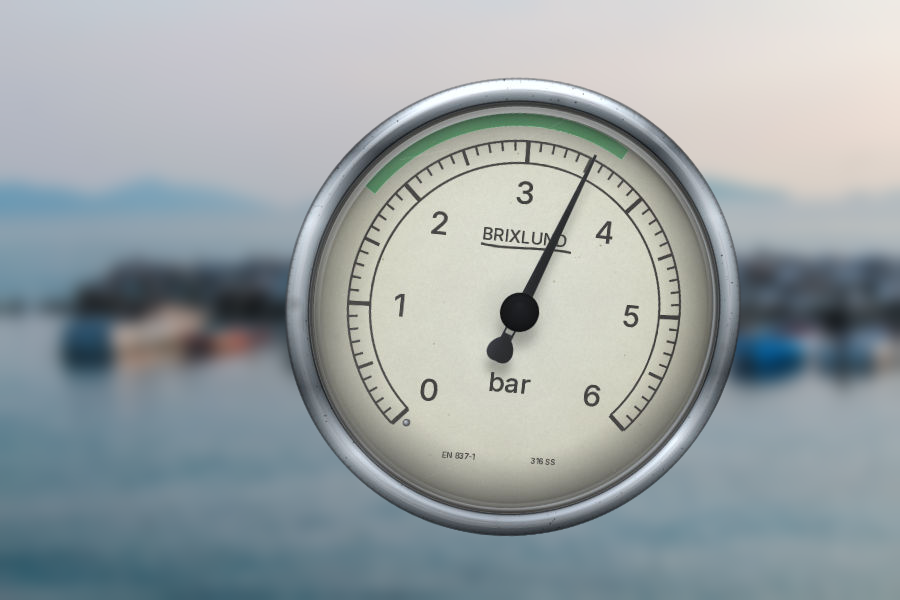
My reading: 3.5 bar
